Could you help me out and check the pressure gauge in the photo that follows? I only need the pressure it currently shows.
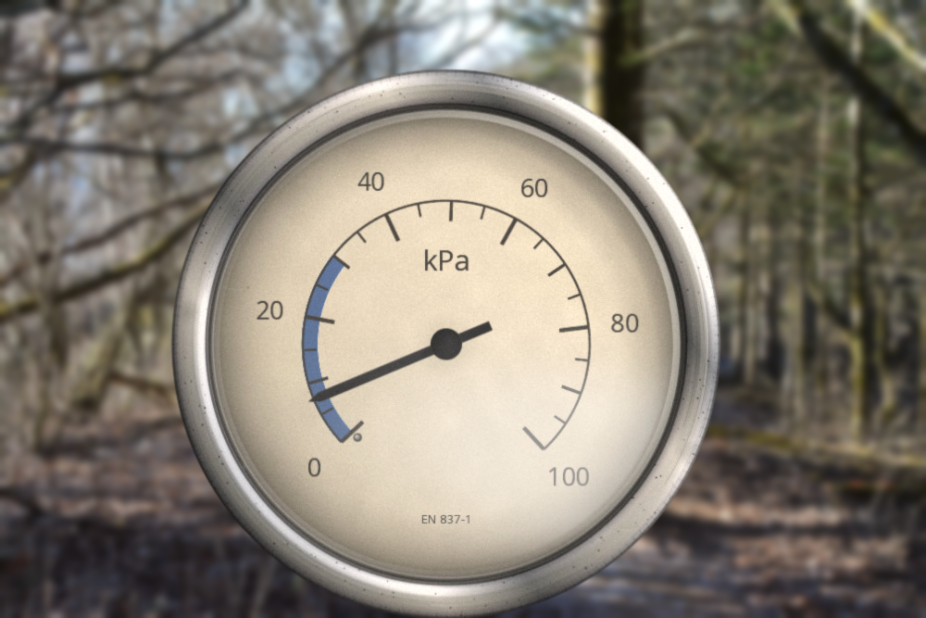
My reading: 7.5 kPa
